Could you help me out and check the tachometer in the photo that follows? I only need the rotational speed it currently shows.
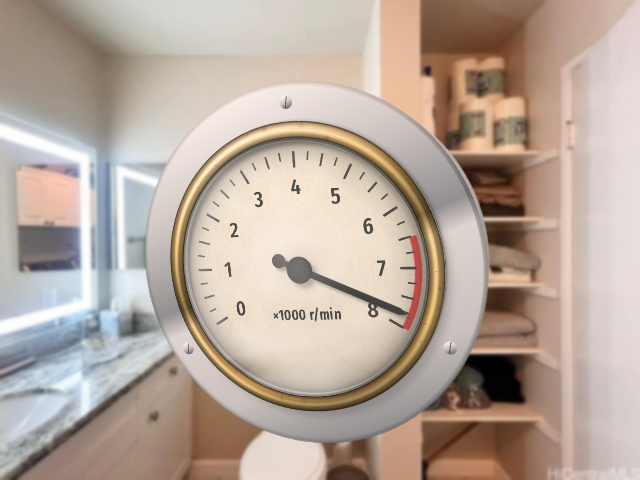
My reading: 7750 rpm
